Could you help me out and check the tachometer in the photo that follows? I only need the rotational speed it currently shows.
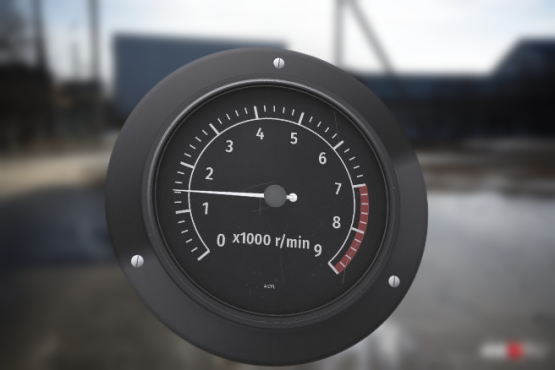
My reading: 1400 rpm
